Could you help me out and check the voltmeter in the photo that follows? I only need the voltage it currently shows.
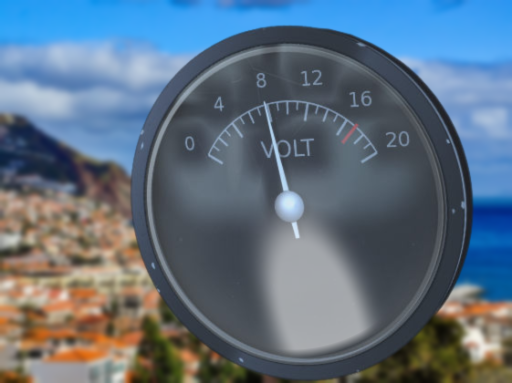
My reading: 8 V
